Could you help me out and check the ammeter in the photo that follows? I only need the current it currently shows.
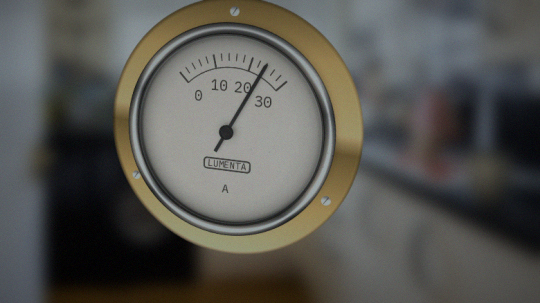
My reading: 24 A
